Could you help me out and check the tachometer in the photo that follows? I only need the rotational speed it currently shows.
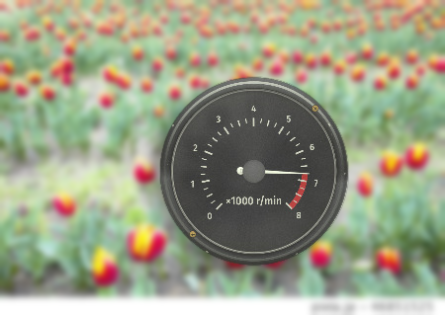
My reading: 6750 rpm
